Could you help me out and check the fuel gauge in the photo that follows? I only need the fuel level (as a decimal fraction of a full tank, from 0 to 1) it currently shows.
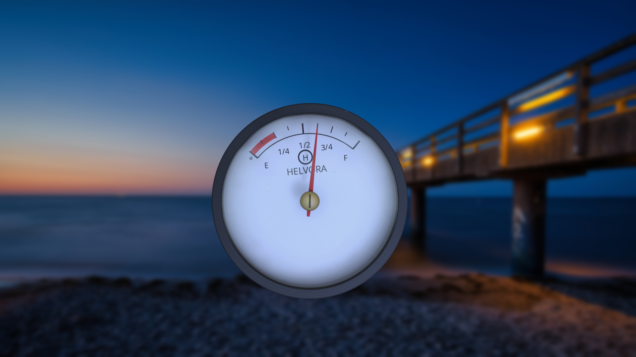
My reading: 0.625
